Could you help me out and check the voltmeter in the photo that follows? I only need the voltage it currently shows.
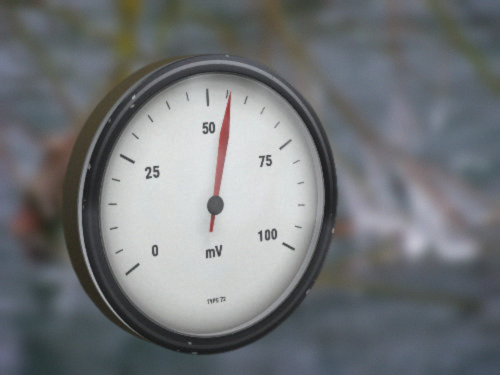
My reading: 55 mV
